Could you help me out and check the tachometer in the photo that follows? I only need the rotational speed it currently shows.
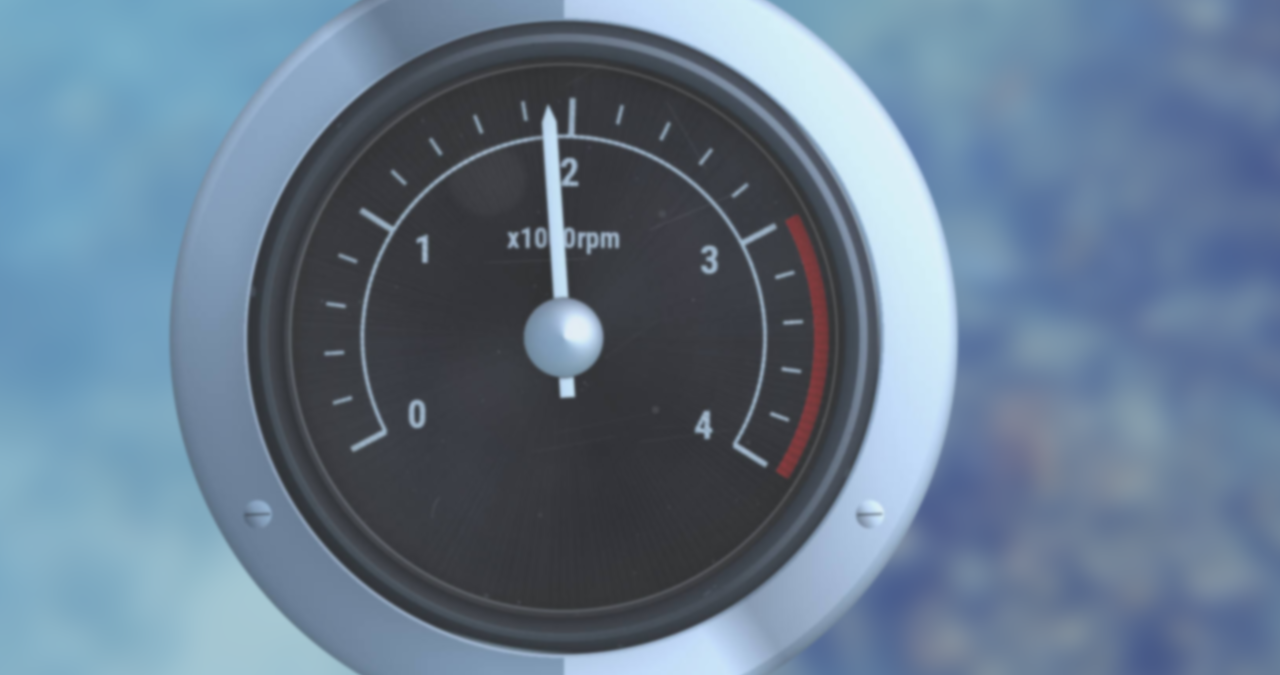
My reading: 1900 rpm
